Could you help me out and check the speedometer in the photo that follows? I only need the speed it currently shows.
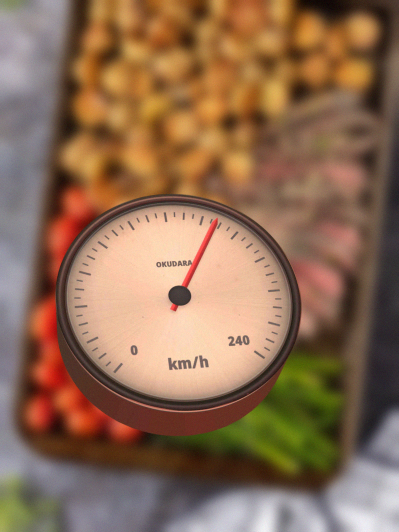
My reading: 147.5 km/h
